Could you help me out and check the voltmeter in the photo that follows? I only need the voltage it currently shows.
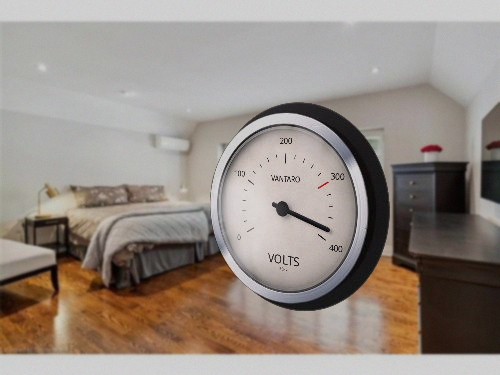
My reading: 380 V
